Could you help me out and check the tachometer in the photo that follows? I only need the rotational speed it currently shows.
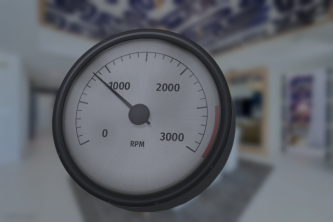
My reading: 850 rpm
